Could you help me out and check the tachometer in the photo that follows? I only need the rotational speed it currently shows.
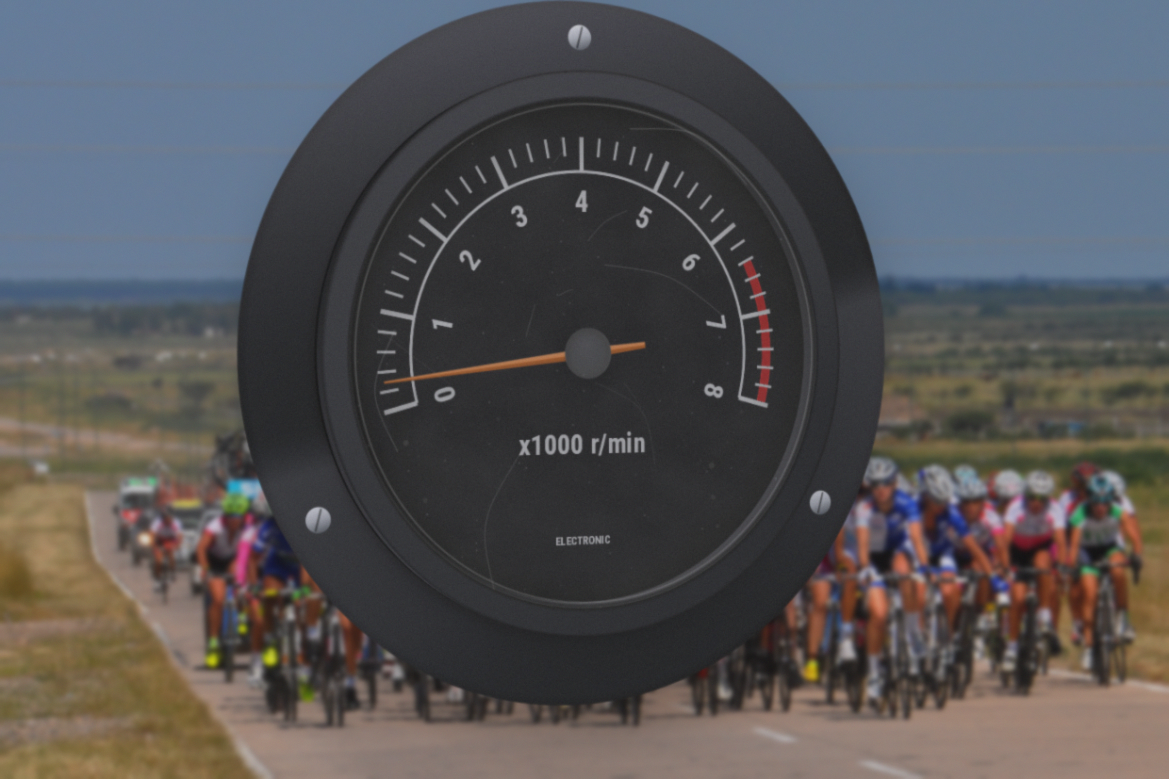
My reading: 300 rpm
